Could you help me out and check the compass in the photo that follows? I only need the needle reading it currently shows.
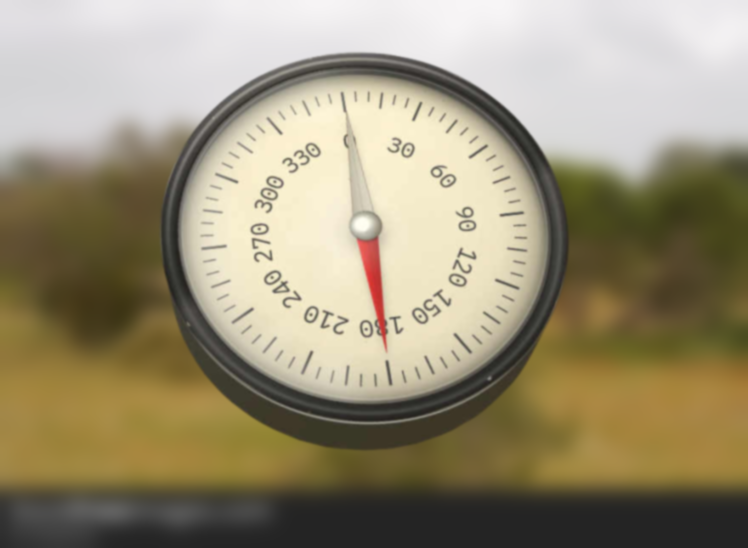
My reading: 180 °
